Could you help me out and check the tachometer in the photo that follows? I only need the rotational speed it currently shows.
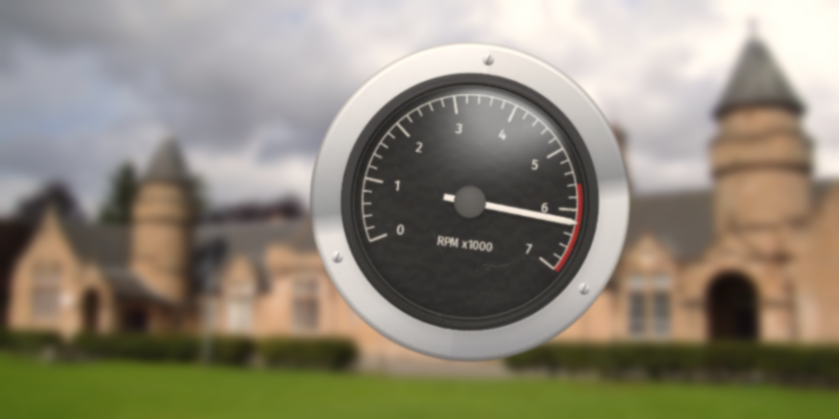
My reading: 6200 rpm
